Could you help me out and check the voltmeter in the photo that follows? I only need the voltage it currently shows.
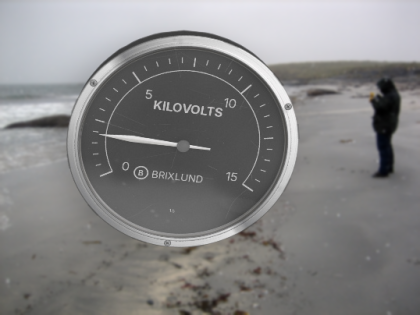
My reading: 2 kV
